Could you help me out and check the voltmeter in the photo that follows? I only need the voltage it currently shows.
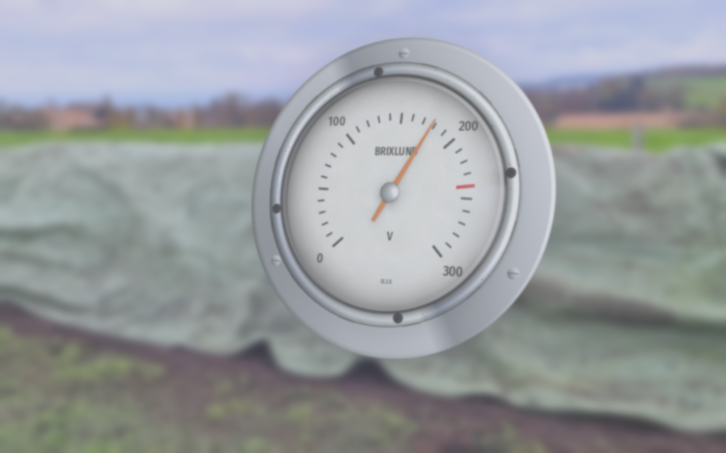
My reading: 180 V
